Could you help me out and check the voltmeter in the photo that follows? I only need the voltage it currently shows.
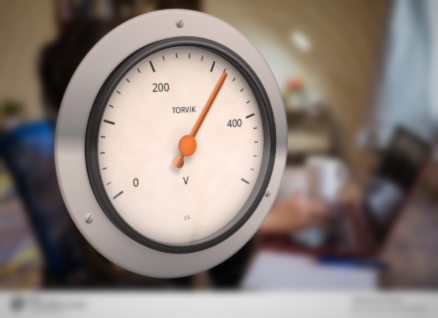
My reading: 320 V
